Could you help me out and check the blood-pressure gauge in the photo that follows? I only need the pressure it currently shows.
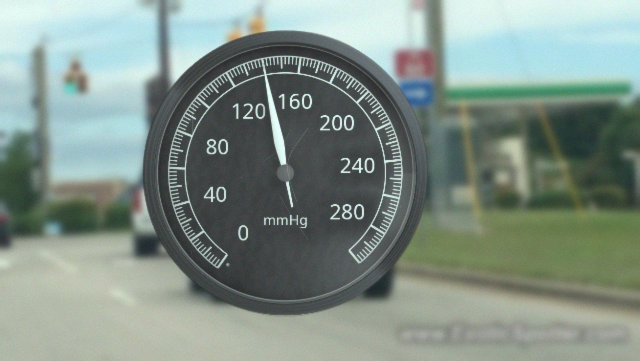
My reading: 140 mmHg
